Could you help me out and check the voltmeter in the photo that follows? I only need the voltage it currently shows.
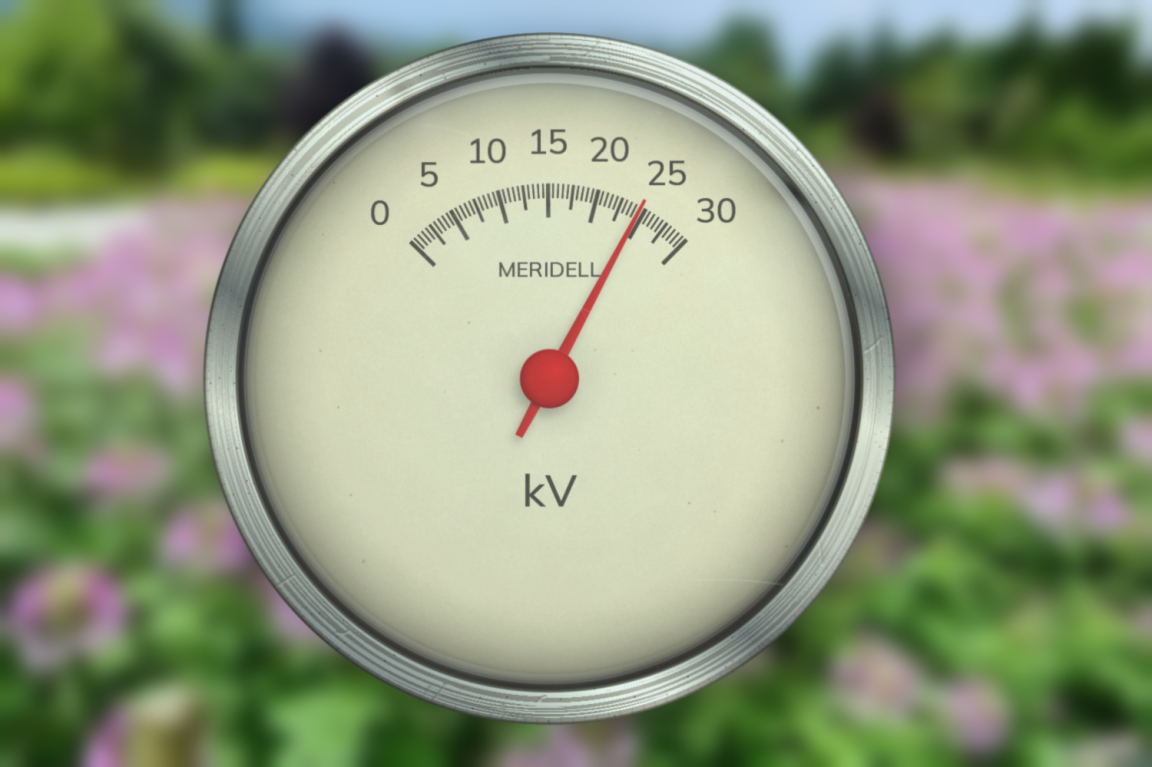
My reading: 24.5 kV
